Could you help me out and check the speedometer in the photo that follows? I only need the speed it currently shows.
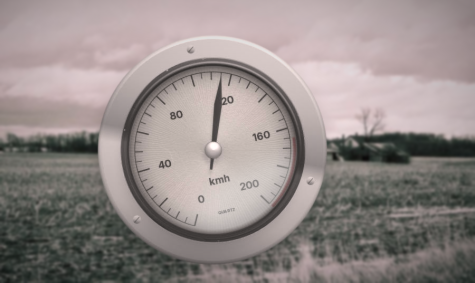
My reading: 115 km/h
